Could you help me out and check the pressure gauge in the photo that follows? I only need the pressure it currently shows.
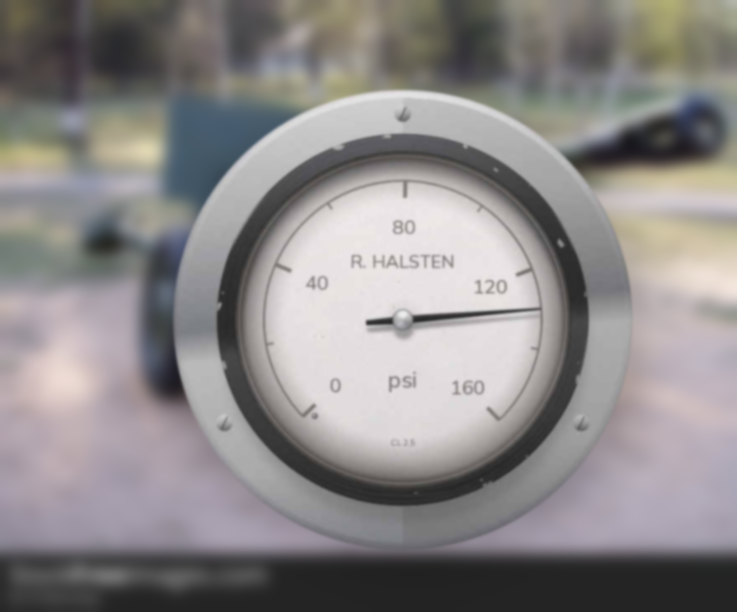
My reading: 130 psi
